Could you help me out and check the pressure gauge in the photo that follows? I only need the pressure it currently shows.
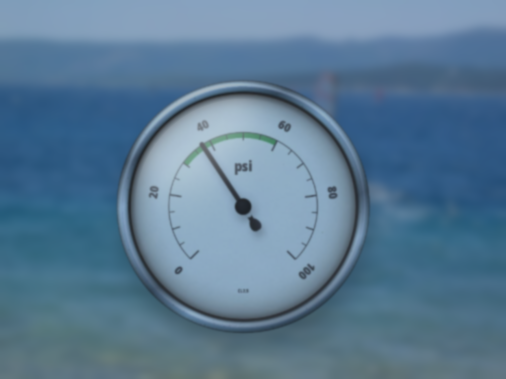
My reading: 37.5 psi
